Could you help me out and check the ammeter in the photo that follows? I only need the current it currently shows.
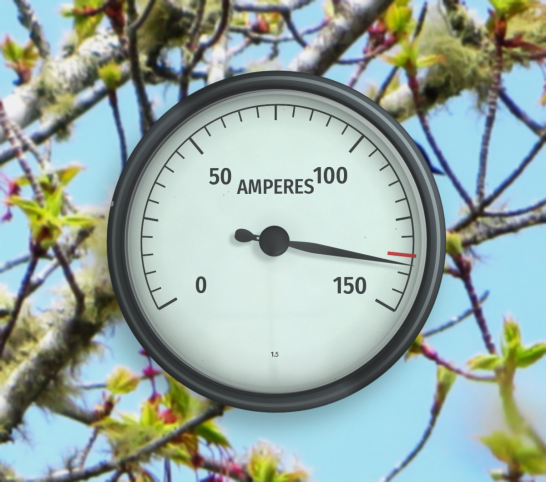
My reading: 137.5 A
